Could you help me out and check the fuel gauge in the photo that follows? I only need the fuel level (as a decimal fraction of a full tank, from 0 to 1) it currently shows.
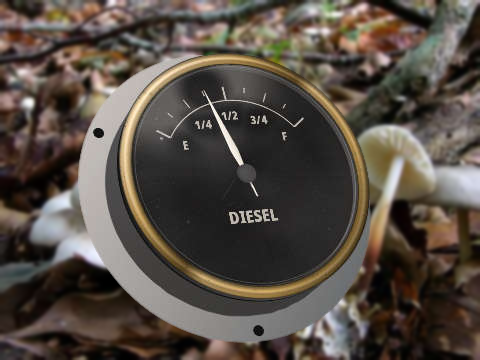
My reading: 0.375
